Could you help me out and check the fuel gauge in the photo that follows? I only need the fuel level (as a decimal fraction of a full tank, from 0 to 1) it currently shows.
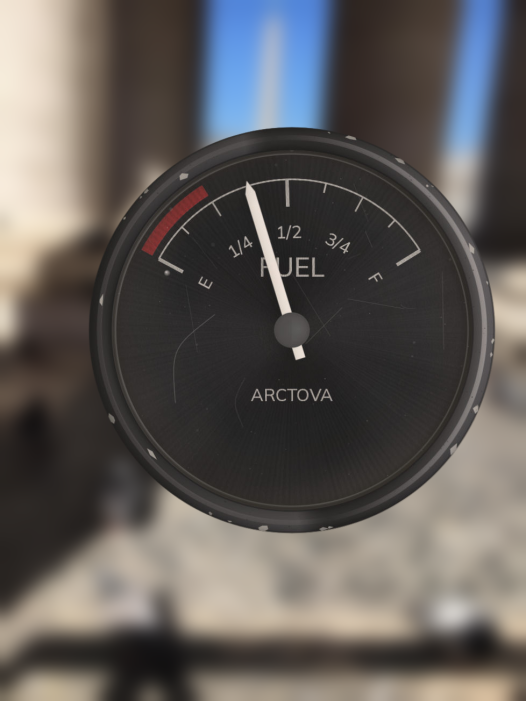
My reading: 0.375
